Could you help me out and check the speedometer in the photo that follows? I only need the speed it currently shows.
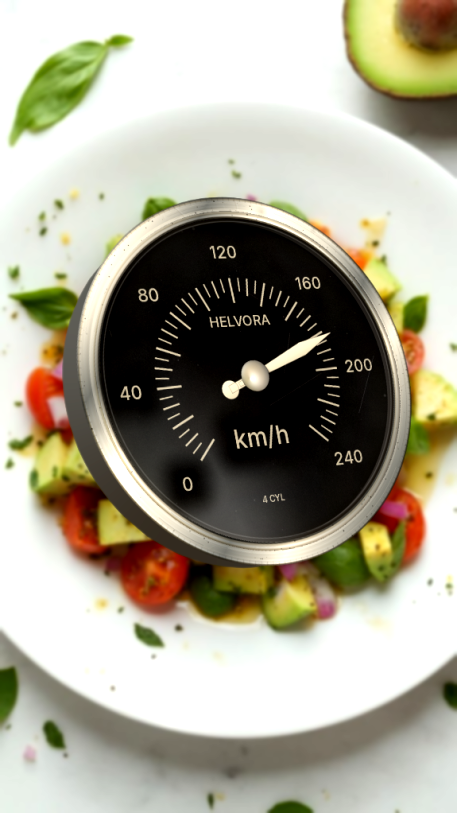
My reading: 182.5 km/h
